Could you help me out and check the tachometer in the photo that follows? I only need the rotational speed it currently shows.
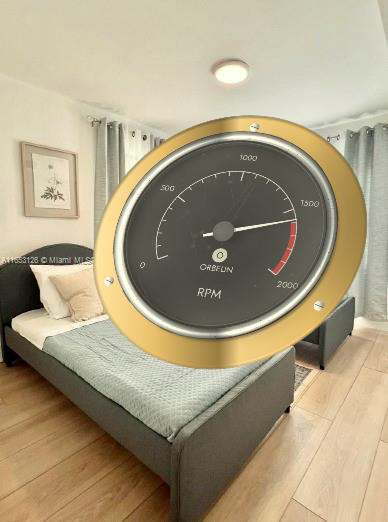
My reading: 1600 rpm
